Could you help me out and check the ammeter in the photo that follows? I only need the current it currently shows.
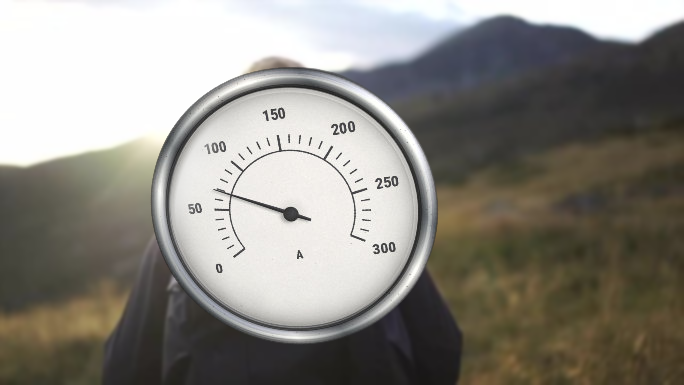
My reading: 70 A
